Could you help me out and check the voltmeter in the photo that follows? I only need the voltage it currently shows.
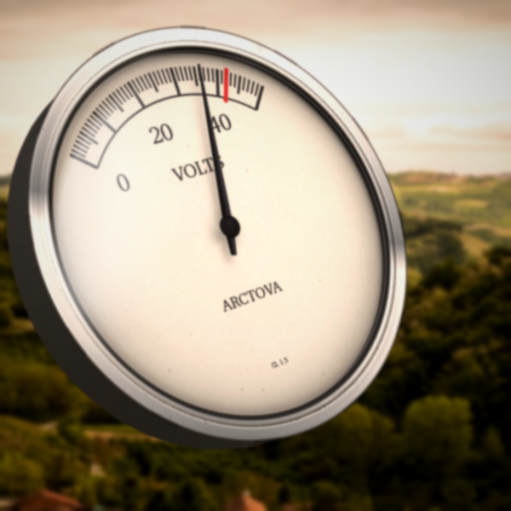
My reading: 35 V
